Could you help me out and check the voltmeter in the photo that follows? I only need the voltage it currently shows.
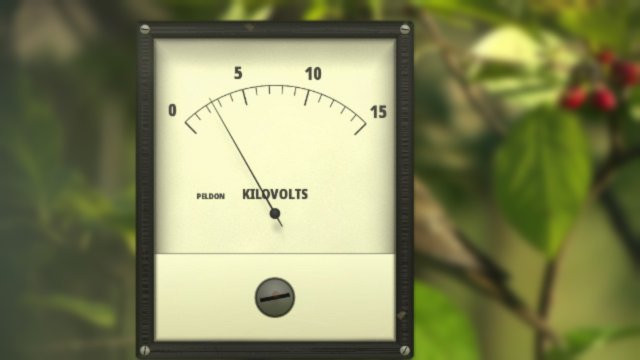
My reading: 2.5 kV
